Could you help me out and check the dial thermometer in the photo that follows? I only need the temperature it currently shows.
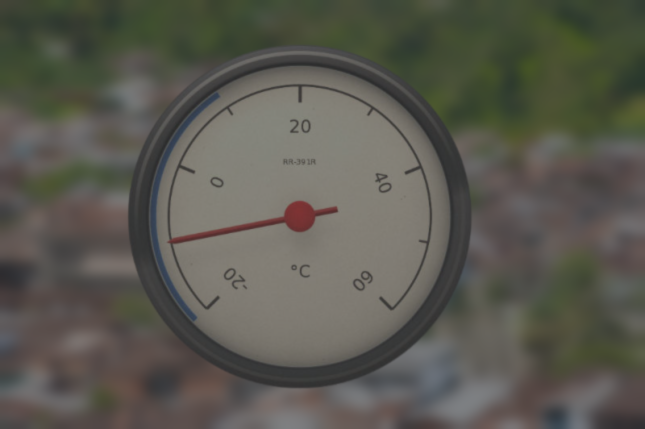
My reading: -10 °C
